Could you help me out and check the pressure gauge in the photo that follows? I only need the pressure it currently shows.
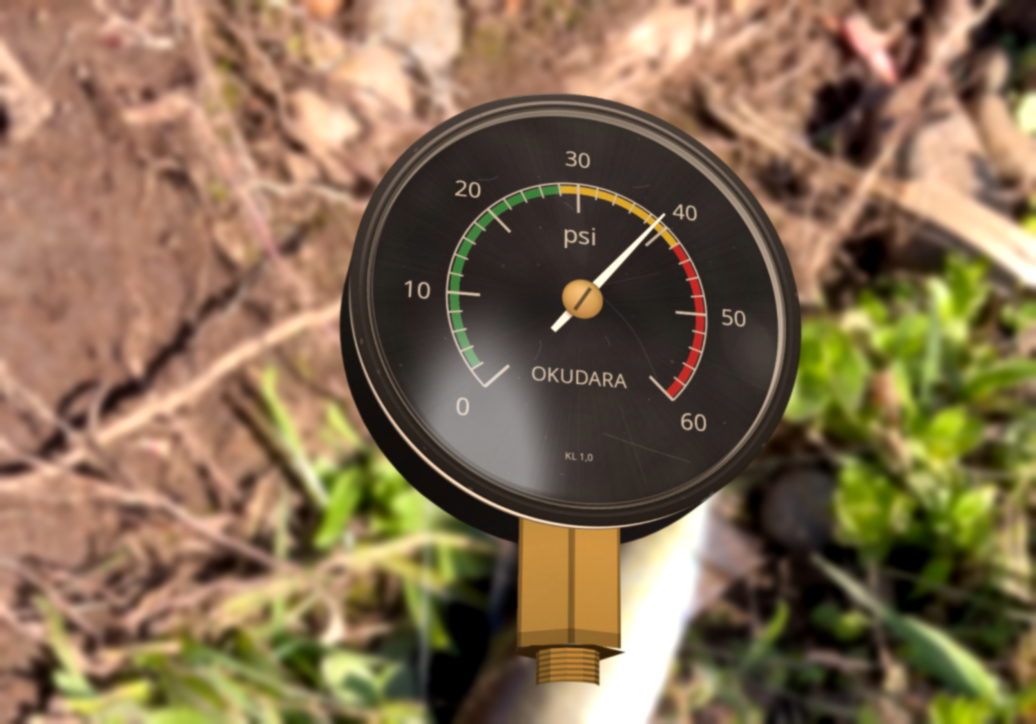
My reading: 39 psi
